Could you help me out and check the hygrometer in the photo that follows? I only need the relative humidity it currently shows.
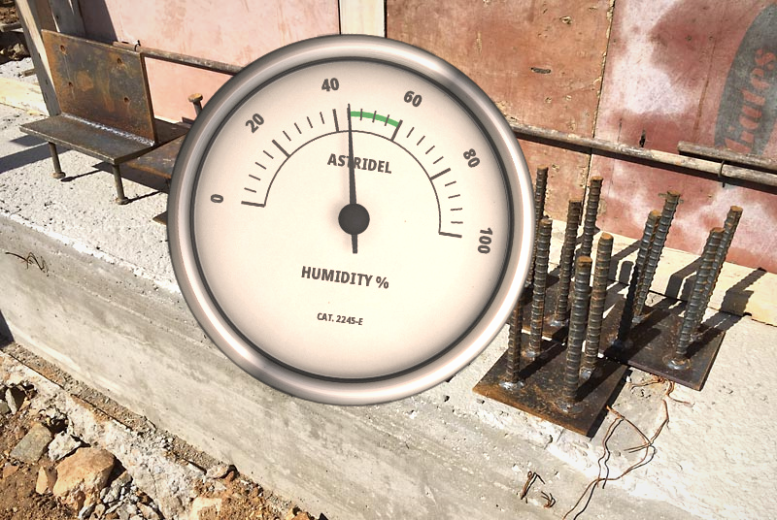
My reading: 44 %
